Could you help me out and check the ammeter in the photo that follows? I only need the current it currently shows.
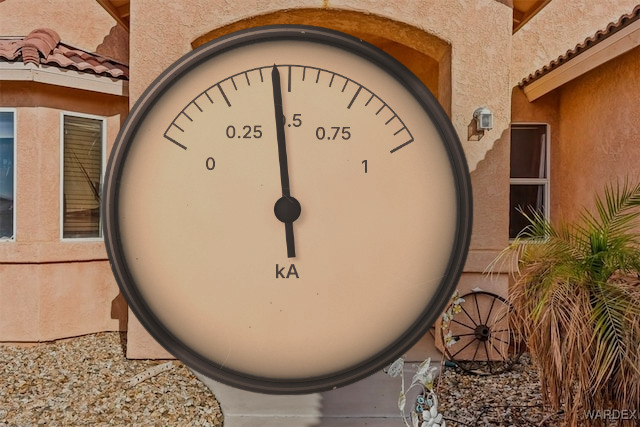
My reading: 0.45 kA
